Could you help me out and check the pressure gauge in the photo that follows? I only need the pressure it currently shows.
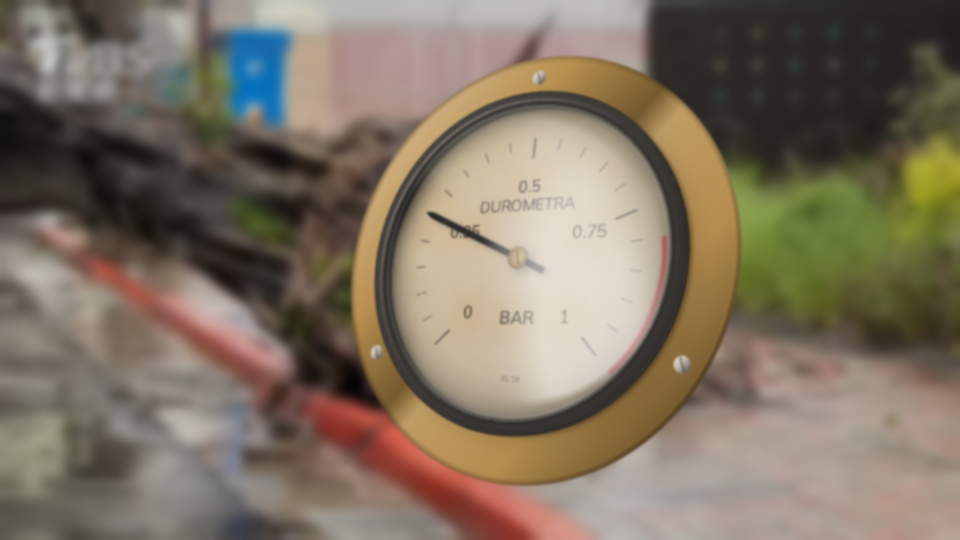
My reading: 0.25 bar
